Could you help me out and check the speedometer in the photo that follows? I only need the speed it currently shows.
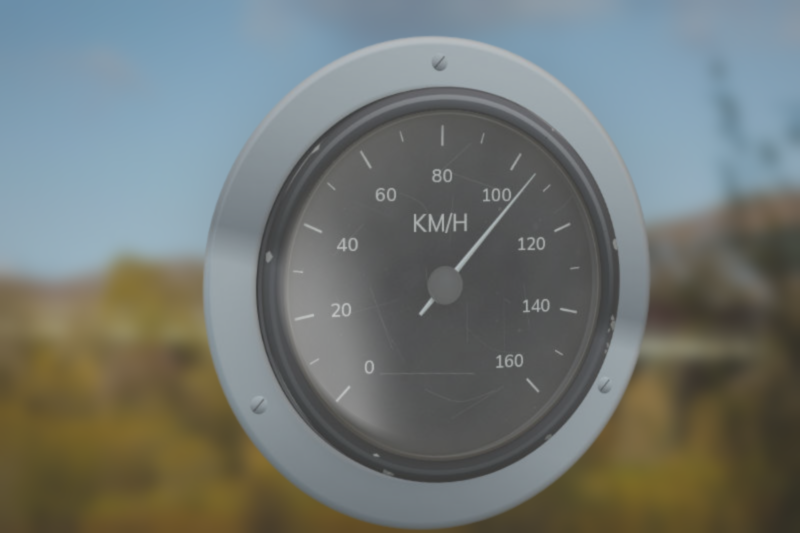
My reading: 105 km/h
